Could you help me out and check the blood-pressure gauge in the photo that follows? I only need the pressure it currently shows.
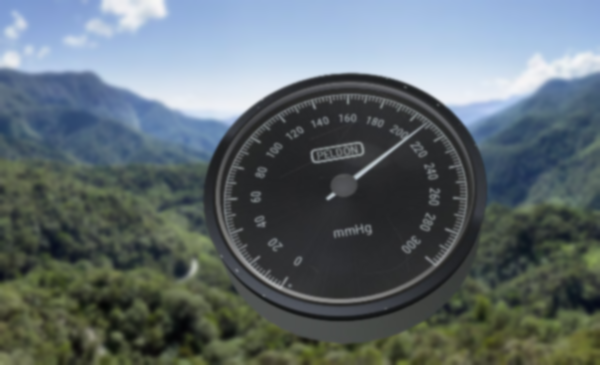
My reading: 210 mmHg
